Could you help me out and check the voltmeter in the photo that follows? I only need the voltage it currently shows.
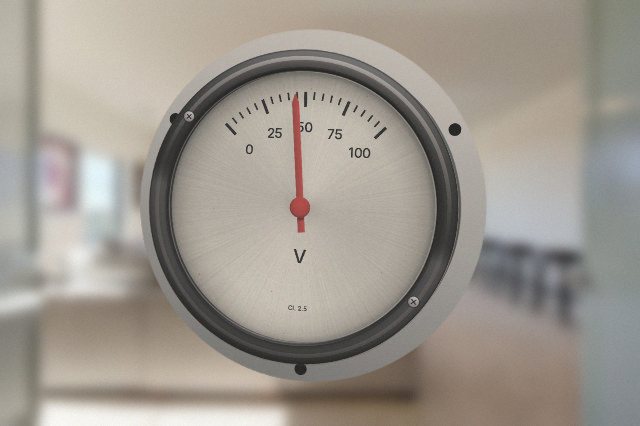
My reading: 45 V
